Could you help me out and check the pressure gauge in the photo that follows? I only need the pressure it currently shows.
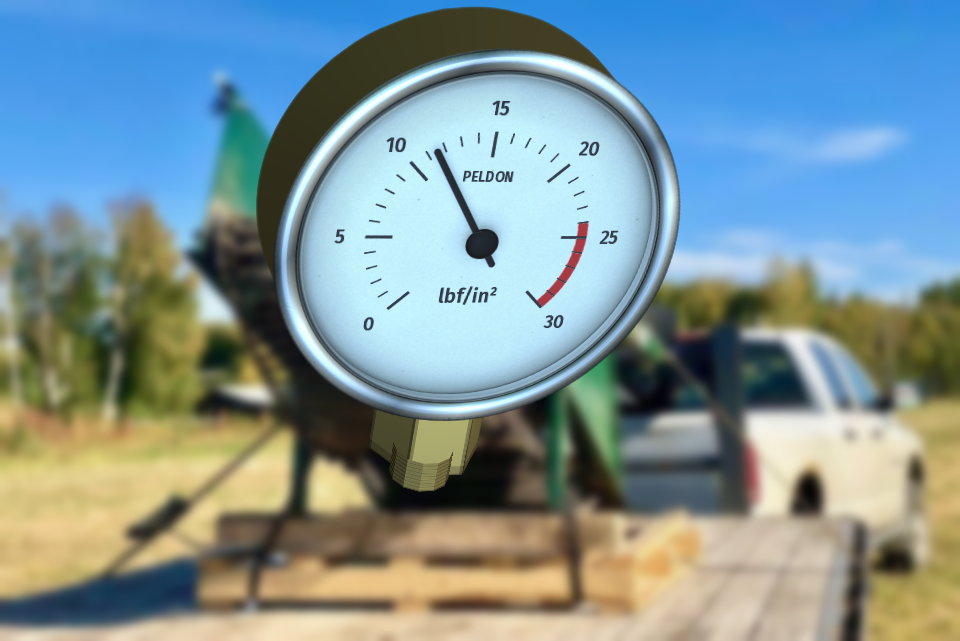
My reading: 11.5 psi
